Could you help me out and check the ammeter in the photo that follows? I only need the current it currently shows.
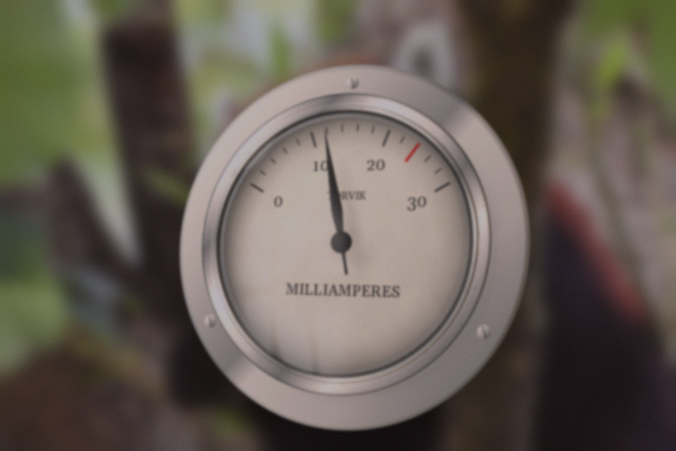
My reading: 12 mA
